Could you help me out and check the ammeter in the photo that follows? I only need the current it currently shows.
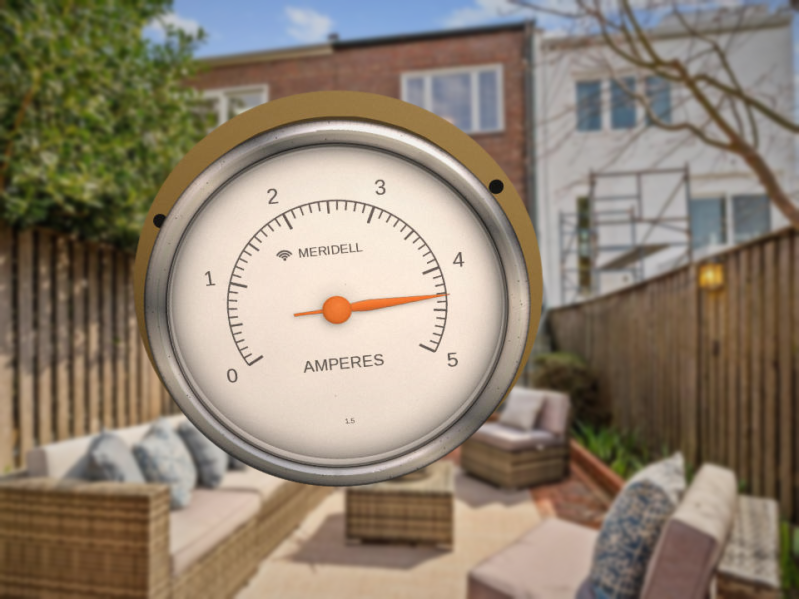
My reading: 4.3 A
